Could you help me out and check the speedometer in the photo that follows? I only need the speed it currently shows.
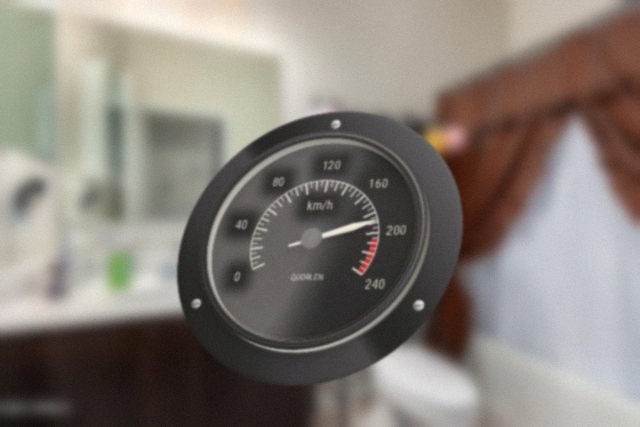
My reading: 190 km/h
